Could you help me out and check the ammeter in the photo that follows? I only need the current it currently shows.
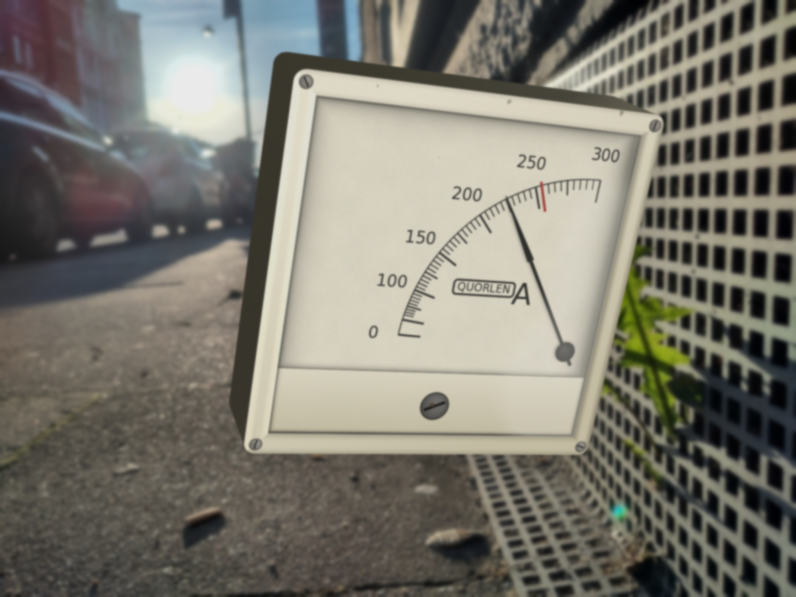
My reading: 225 A
